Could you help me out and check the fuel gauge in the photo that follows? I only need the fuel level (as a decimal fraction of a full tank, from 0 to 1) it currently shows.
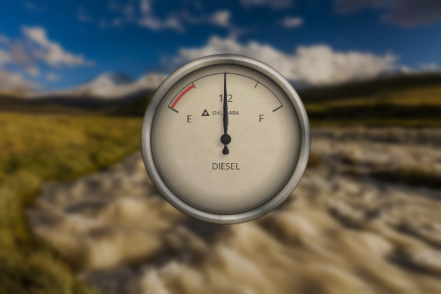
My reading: 0.5
